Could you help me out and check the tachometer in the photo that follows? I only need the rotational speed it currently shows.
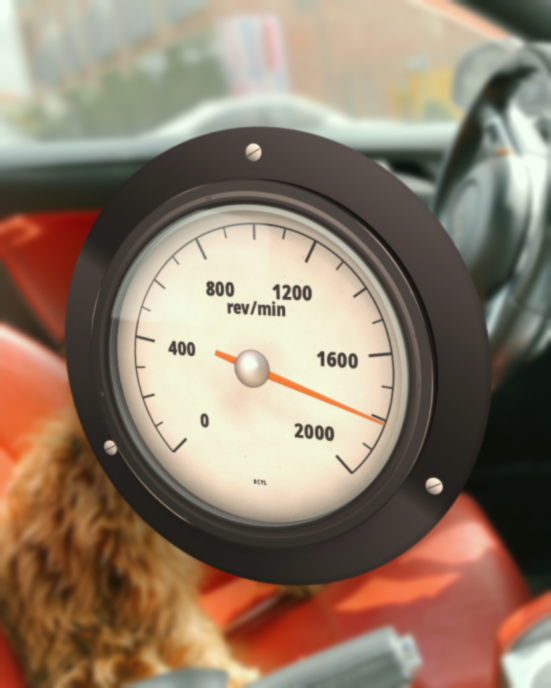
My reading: 1800 rpm
